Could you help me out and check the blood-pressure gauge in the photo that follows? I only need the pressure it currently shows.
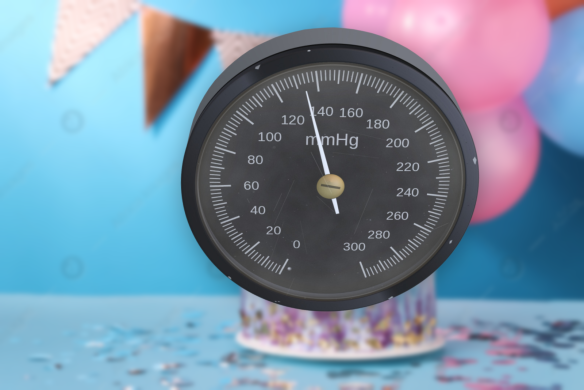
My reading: 134 mmHg
